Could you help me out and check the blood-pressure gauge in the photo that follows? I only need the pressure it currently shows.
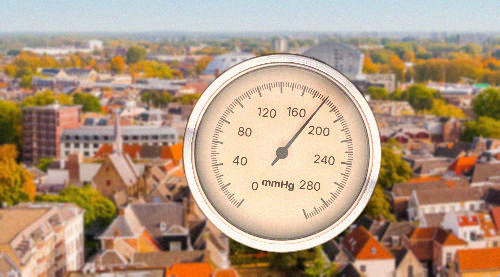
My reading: 180 mmHg
